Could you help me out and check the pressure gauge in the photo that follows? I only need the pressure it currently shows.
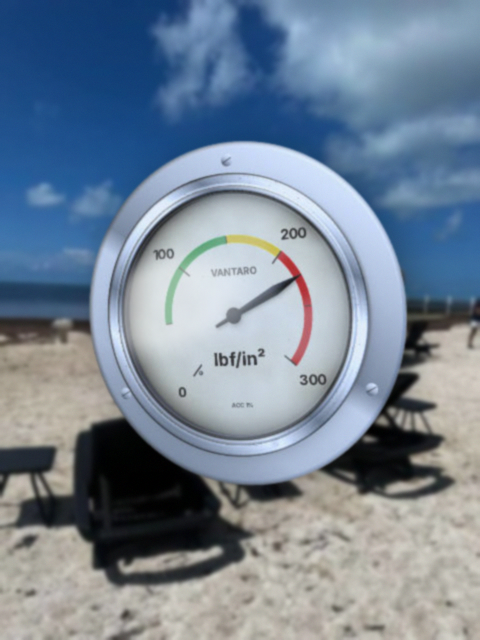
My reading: 225 psi
